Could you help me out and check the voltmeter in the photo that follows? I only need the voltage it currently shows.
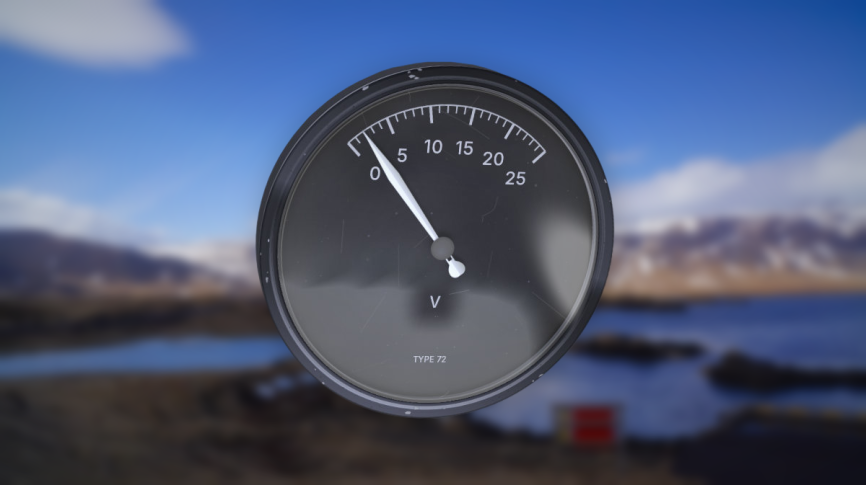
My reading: 2 V
